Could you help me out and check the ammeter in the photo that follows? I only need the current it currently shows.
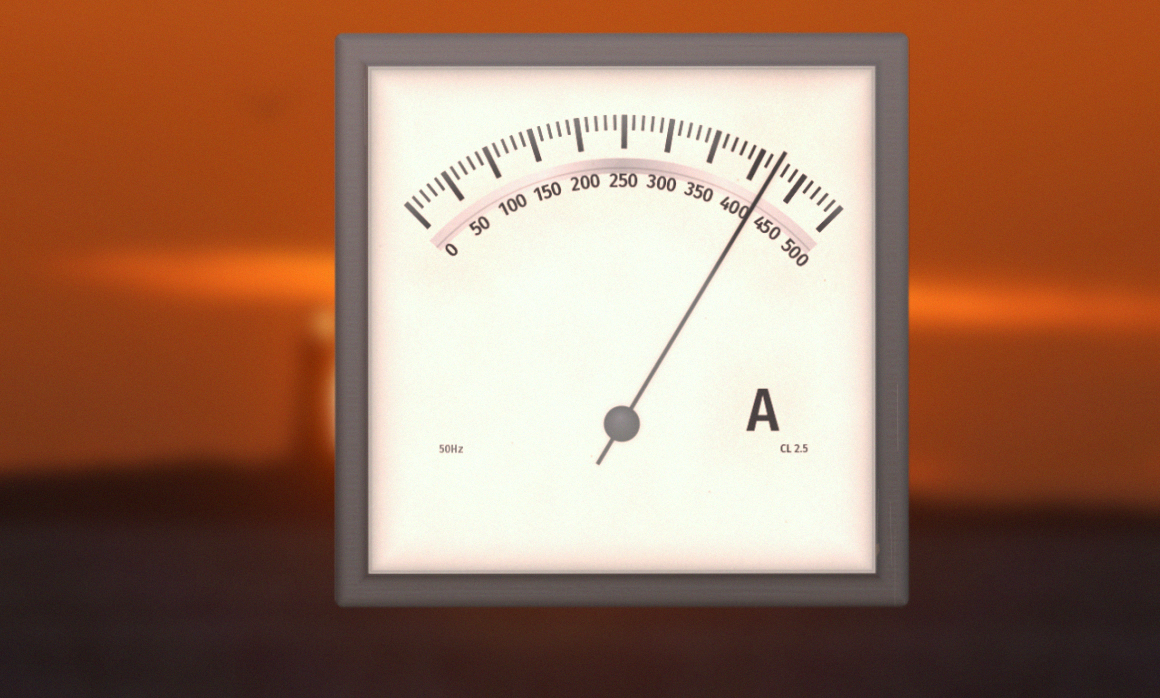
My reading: 420 A
